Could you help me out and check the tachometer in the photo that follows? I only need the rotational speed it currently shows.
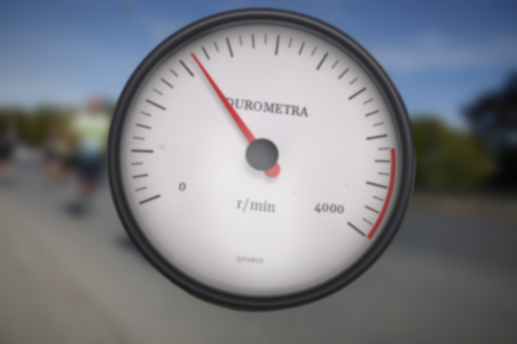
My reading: 1300 rpm
